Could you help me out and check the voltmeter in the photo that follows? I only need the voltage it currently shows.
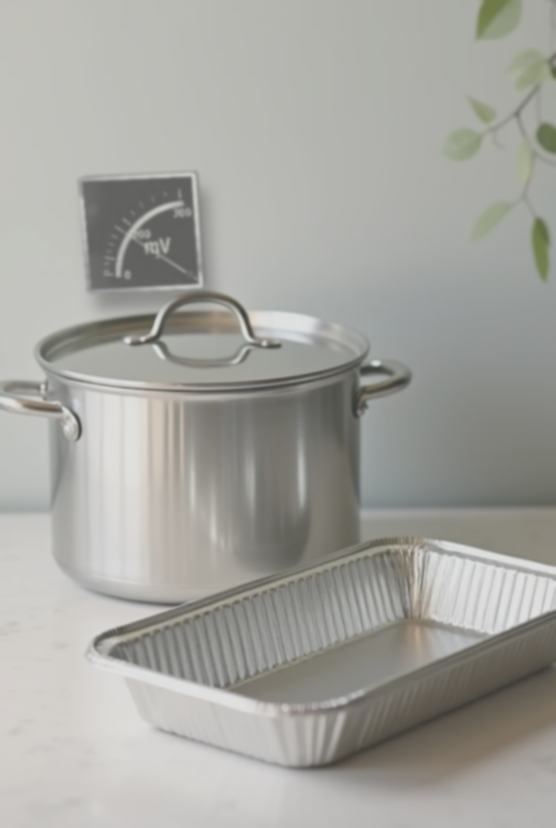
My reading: 180 mV
